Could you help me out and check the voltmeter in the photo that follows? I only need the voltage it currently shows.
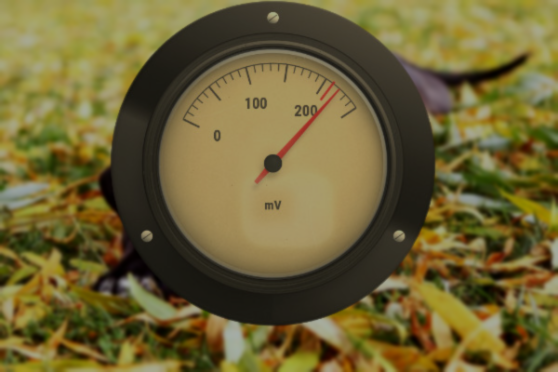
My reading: 220 mV
